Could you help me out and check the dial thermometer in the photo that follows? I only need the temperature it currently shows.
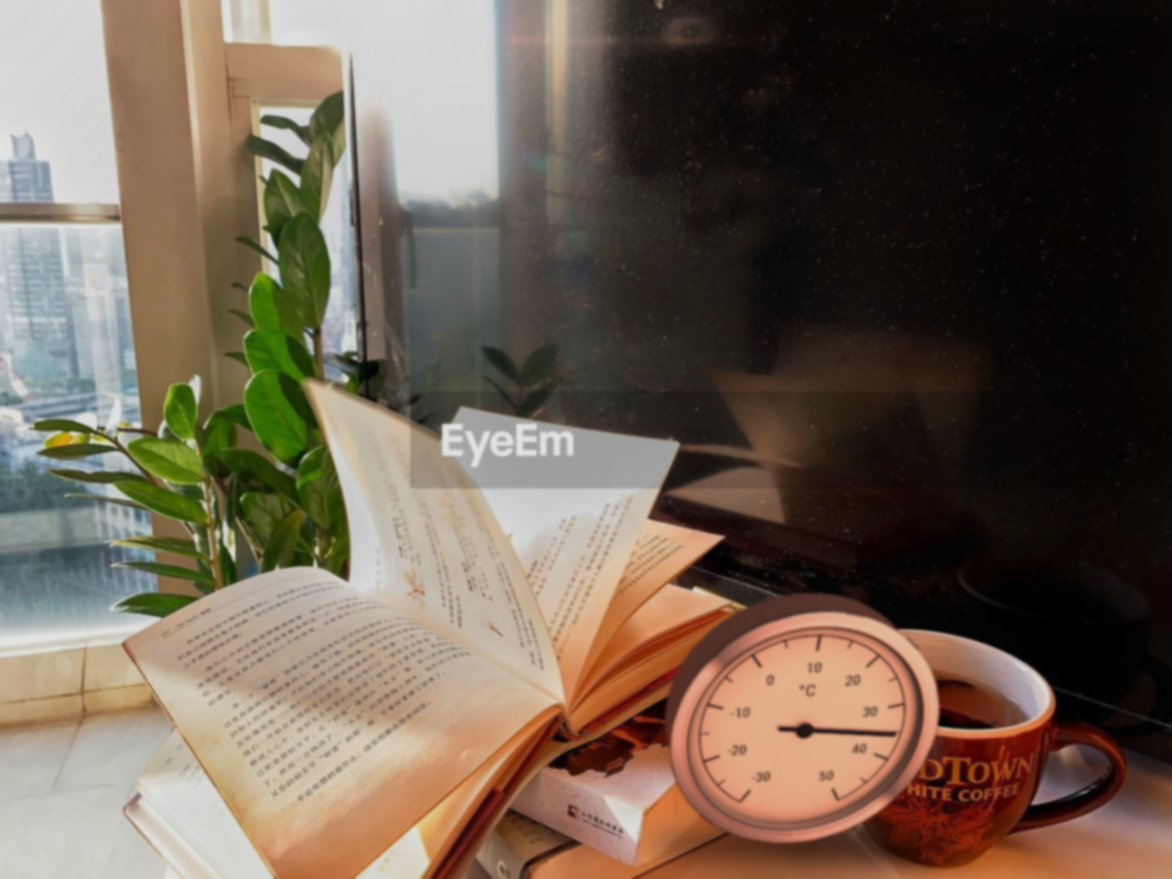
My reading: 35 °C
